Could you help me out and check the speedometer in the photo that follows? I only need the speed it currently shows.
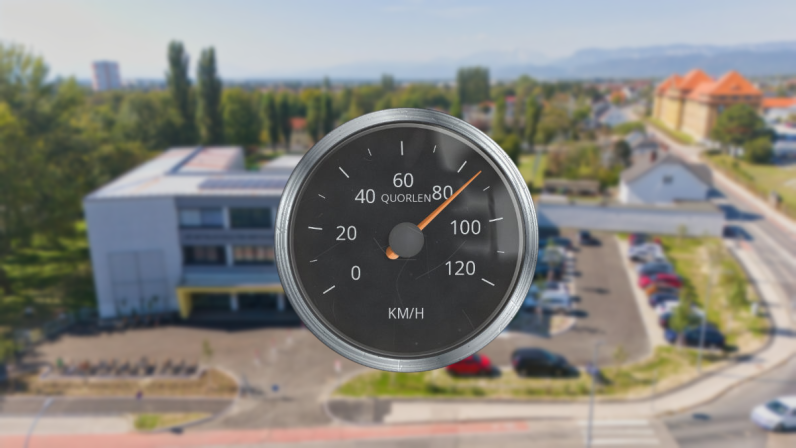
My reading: 85 km/h
